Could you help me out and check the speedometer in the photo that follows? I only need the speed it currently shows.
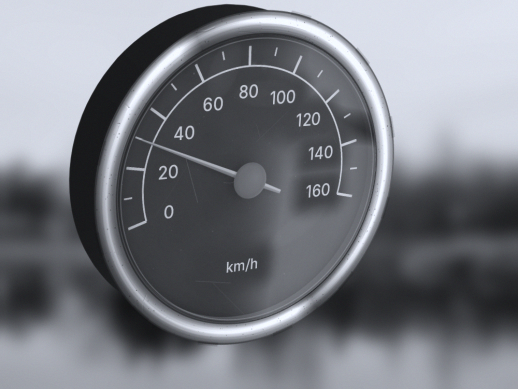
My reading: 30 km/h
